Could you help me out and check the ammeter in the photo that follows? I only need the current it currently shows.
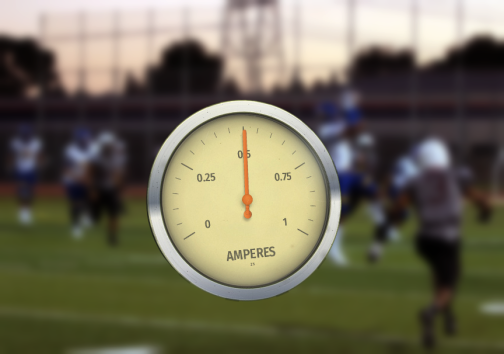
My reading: 0.5 A
